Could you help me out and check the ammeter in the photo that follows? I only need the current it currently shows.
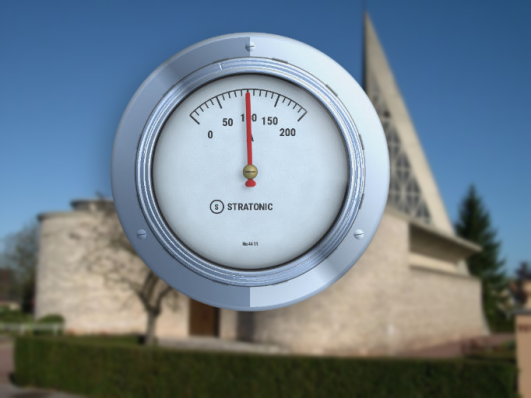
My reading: 100 A
